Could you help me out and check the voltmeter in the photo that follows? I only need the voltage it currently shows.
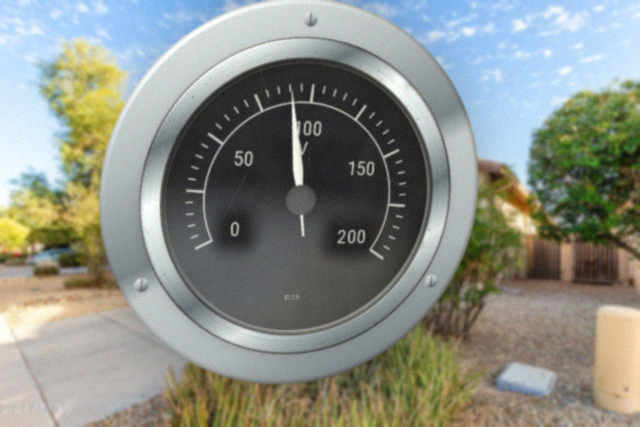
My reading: 90 V
